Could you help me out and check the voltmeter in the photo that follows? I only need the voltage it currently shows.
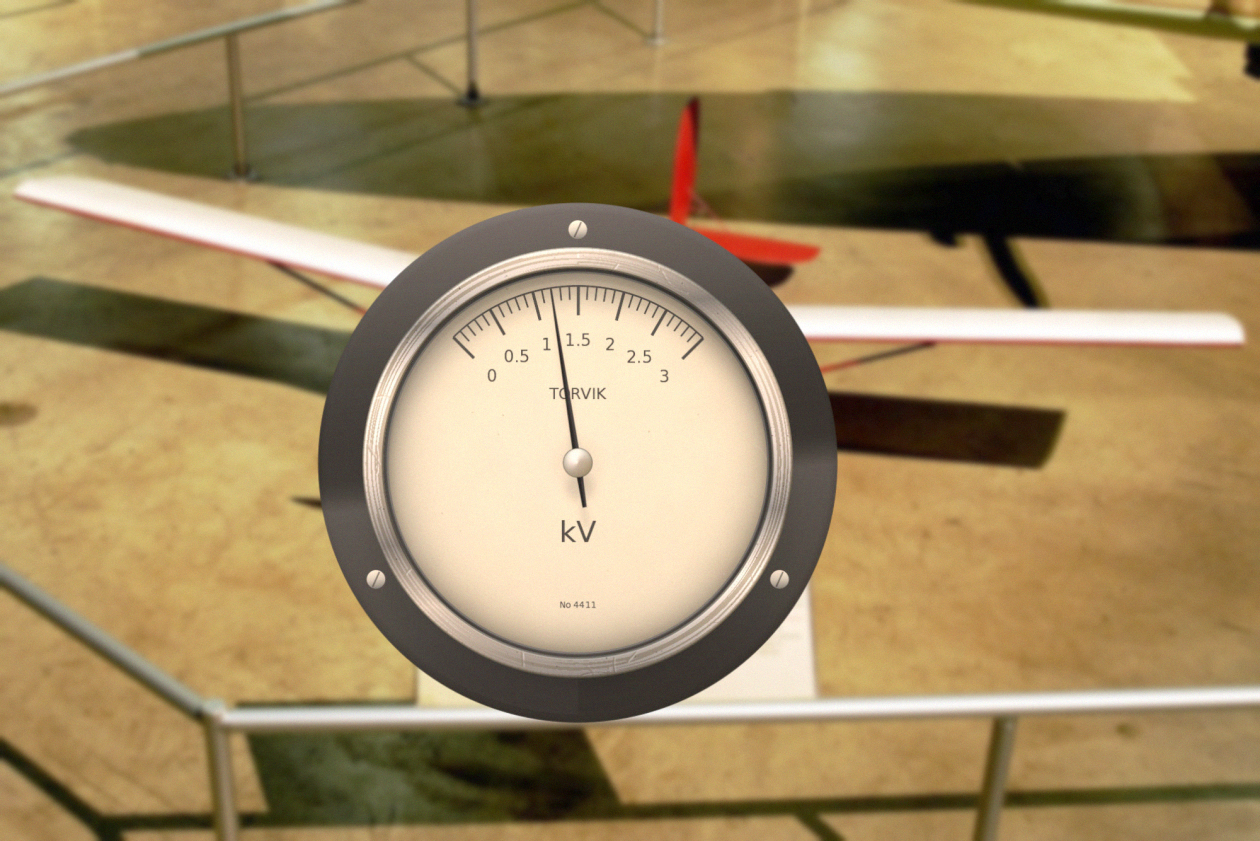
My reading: 1.2 kV
